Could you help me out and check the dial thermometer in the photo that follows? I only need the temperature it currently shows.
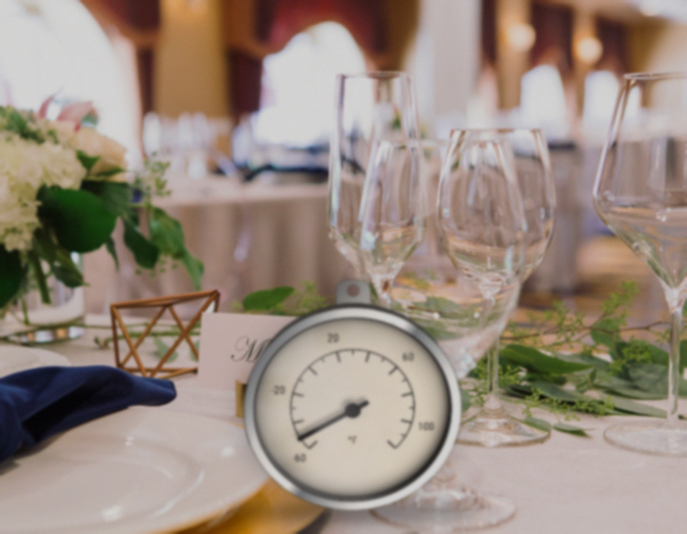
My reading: -50 °F
